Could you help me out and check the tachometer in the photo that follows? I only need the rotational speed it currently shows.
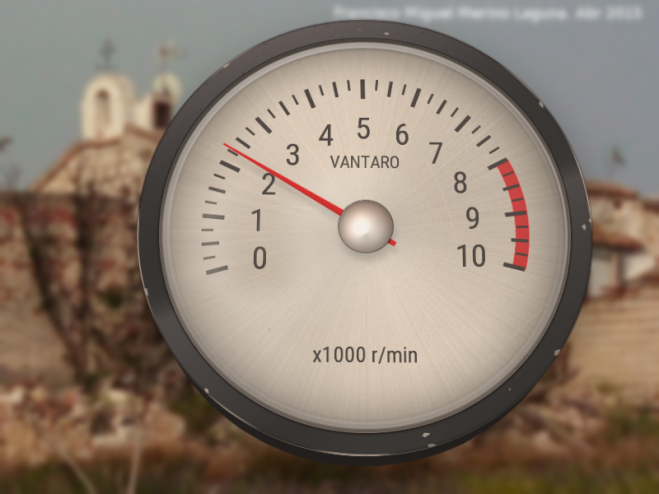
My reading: 2250 rpm
